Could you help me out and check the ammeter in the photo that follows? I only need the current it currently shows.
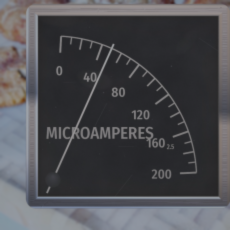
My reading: 50 µA
